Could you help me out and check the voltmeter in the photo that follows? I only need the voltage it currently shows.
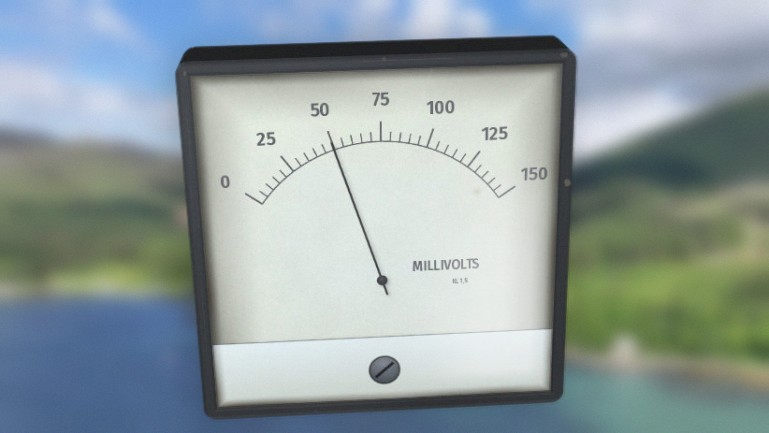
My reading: 50 mV
